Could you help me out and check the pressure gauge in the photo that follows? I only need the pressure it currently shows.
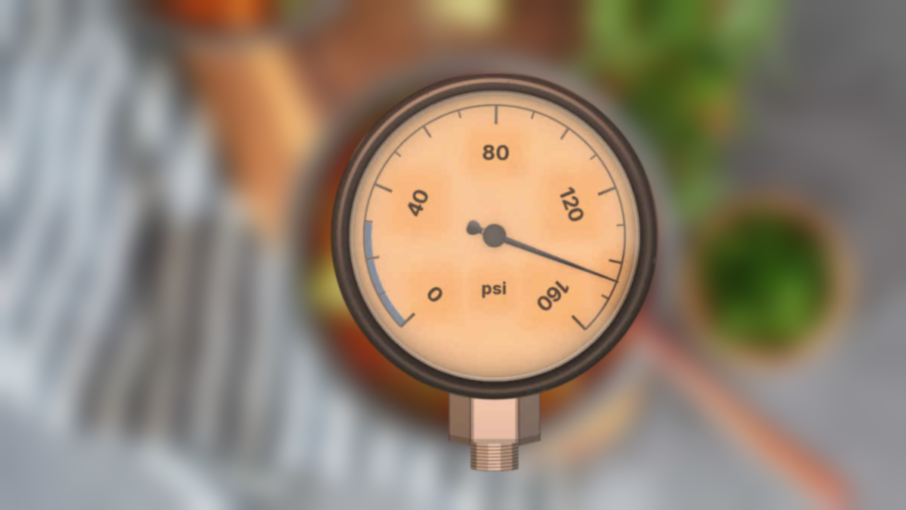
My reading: 145 psi
